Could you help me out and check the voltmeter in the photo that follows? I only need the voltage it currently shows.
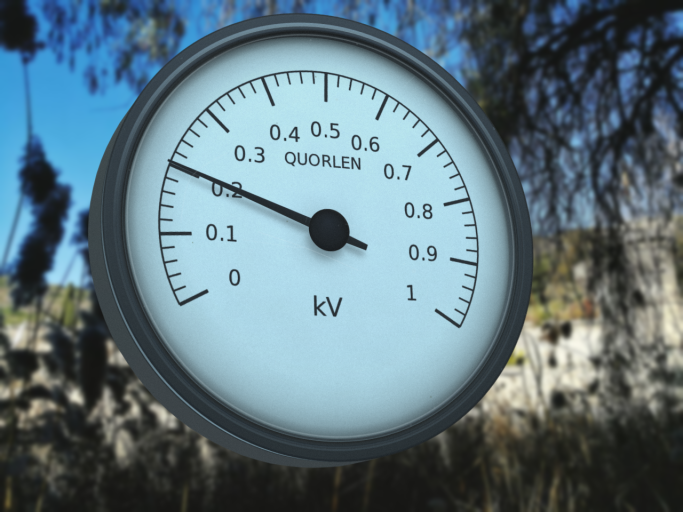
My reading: 0.2 kV
